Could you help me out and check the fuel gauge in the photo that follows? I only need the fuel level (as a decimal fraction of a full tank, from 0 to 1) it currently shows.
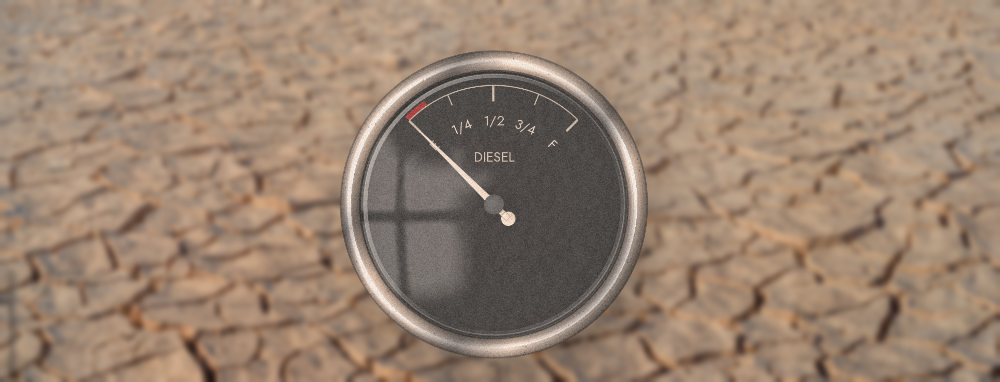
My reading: 0
